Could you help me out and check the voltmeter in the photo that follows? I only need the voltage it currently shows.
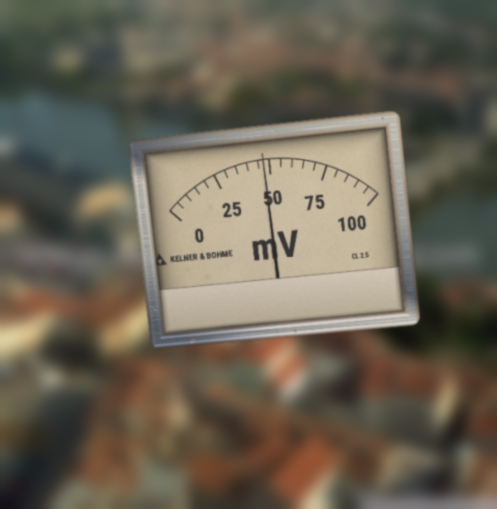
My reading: 47.5 mV
